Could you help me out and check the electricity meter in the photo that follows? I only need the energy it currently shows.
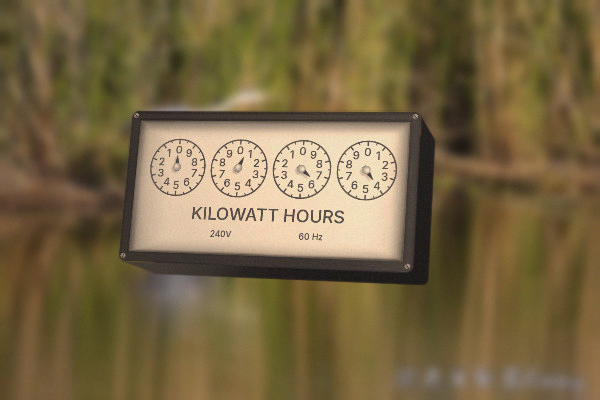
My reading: 64 kWh
